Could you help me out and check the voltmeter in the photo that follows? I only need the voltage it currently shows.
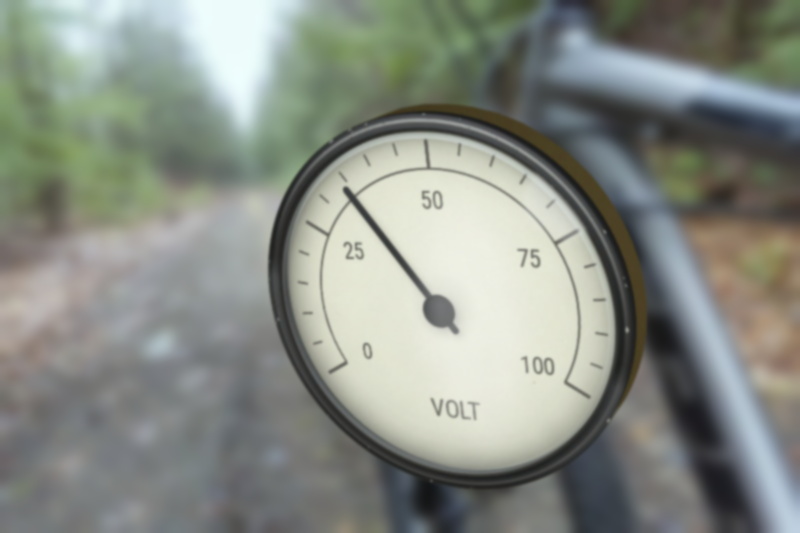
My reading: 35 V
